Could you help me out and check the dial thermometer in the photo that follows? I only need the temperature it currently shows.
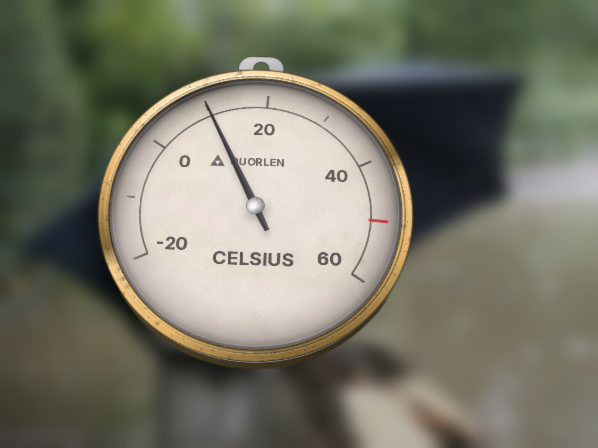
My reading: 10 °C
